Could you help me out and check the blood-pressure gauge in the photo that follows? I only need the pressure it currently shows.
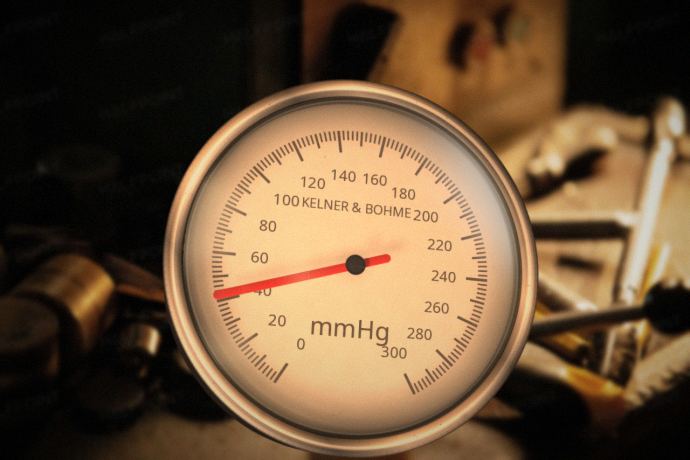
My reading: 42 mmHg
